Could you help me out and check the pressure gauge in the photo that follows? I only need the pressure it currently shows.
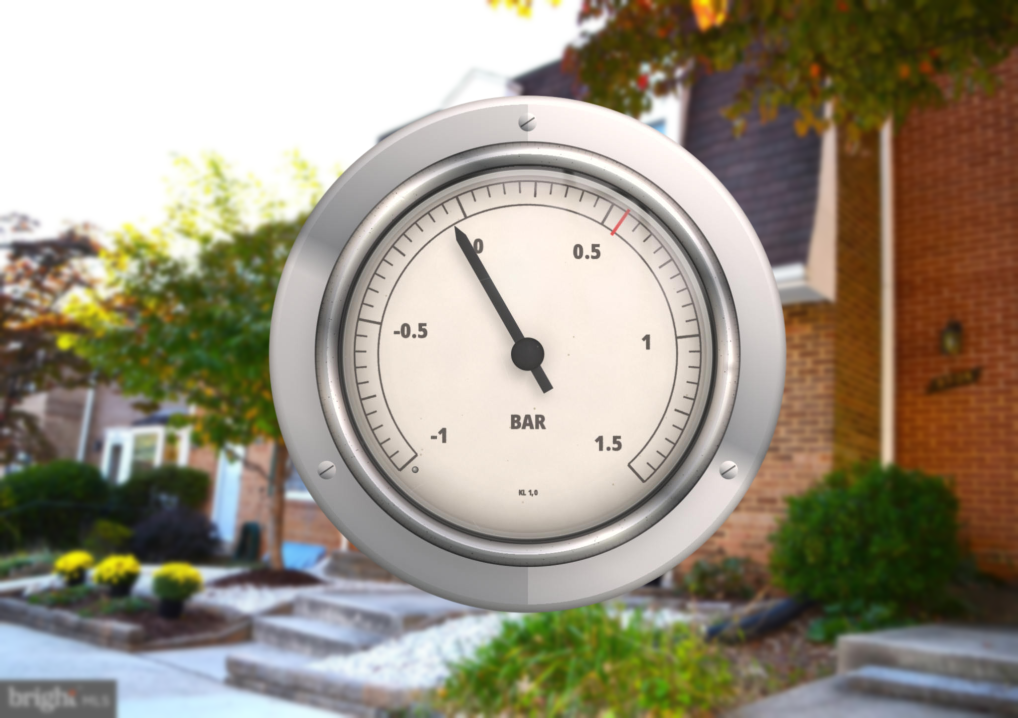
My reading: -0.05 bar
